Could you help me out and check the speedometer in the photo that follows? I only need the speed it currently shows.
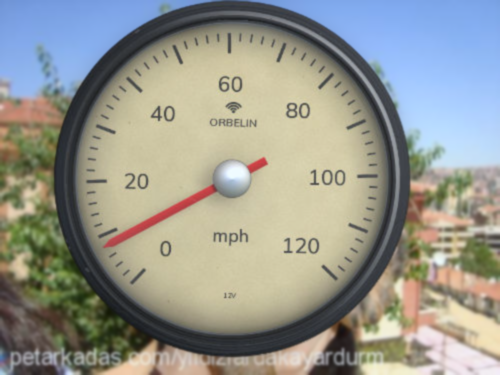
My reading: 8 mph
